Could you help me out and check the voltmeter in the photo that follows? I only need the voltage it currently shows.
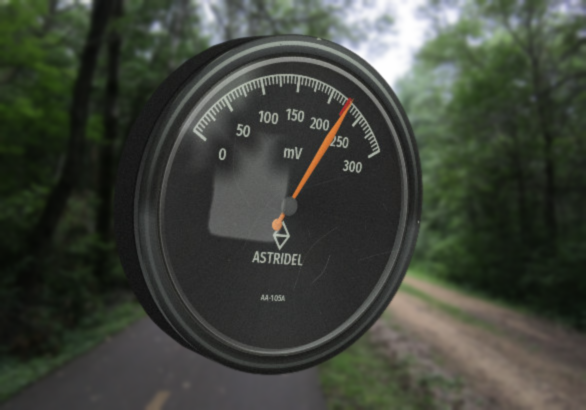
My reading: 225 mV
